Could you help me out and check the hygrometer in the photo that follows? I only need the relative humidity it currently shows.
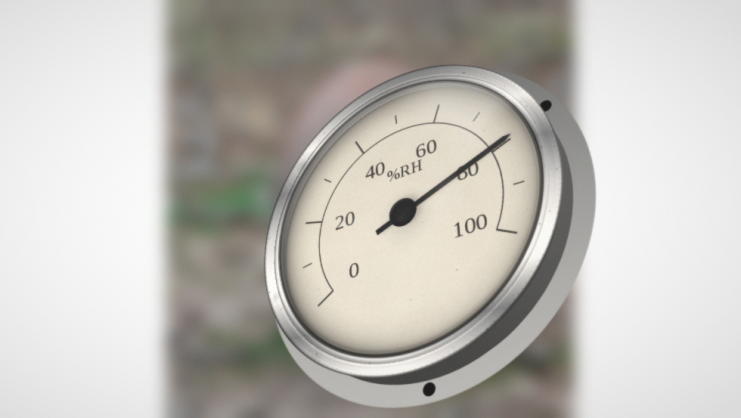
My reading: 80 %
